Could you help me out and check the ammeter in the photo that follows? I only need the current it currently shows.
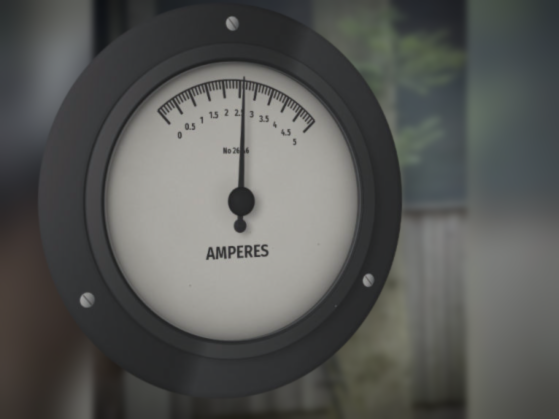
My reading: 2.5 A
